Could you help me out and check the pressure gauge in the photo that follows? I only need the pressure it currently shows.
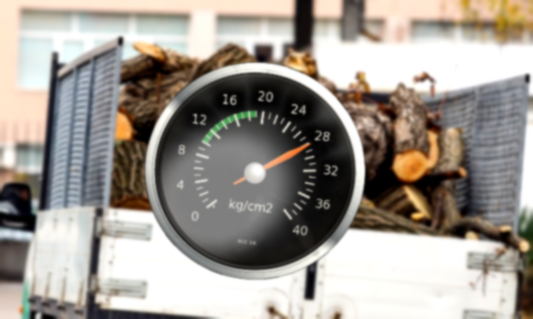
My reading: 28 kg/cm²
